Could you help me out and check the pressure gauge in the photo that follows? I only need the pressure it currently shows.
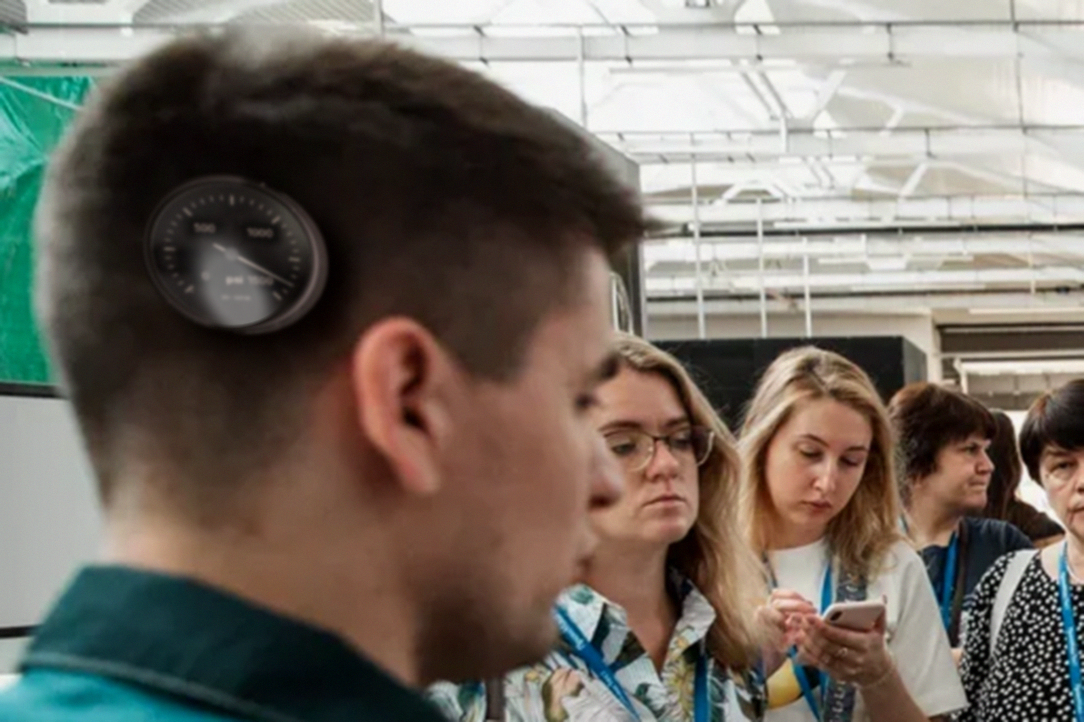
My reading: 1400 psi
